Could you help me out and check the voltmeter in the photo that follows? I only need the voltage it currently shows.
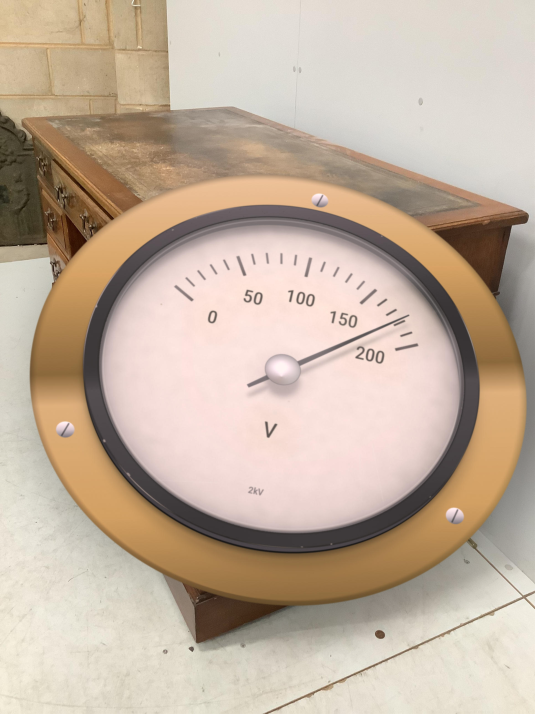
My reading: 180 V
